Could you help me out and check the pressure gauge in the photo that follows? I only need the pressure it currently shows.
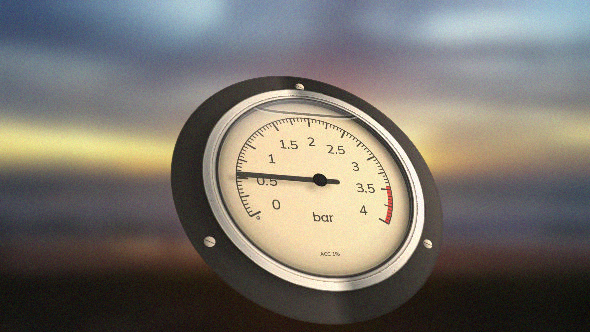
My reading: 0.5 bar
